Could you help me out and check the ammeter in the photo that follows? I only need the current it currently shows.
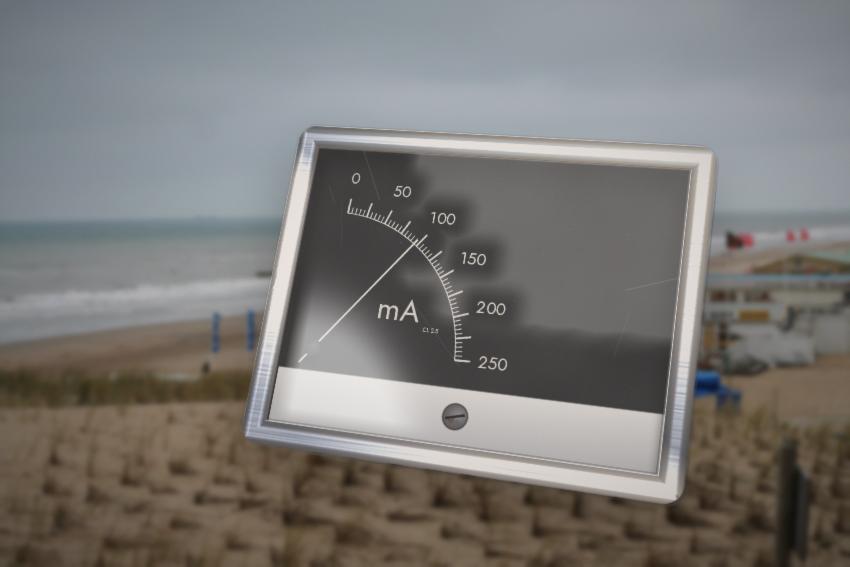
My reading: 100 mA
